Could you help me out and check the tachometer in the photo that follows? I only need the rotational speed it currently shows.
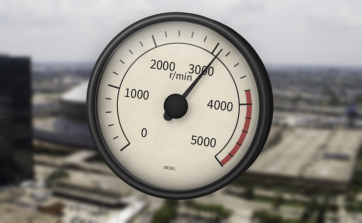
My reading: 3100 rpm
